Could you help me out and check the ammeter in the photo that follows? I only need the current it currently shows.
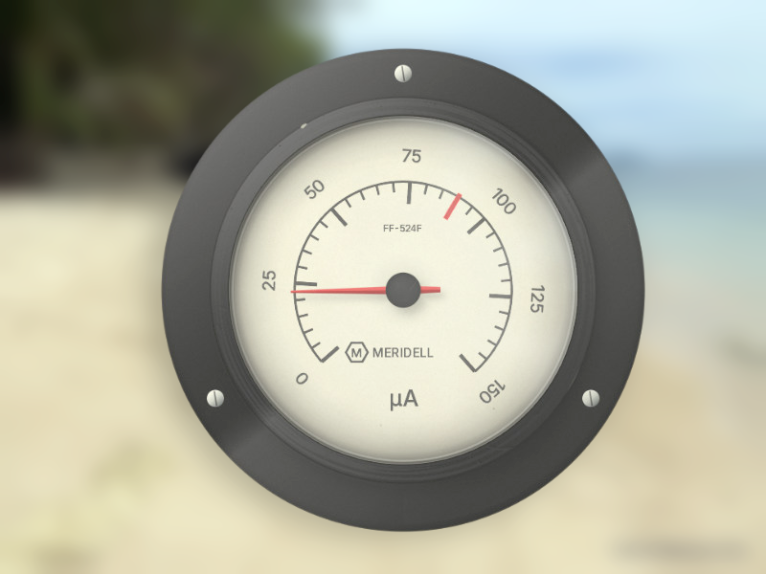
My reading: 22.5 µA
